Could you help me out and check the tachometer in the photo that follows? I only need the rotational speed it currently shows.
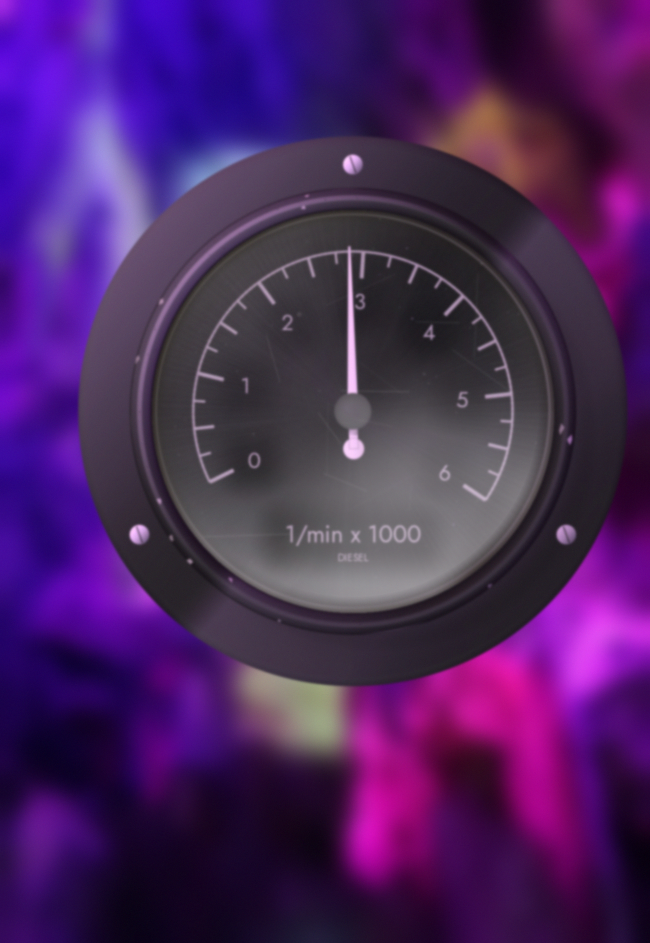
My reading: 2875 rpm
